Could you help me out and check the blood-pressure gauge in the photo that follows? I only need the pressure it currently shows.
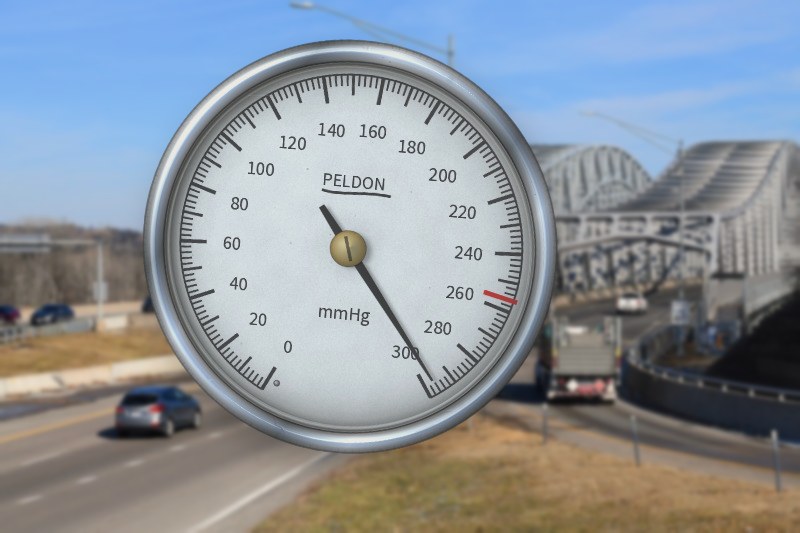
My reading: 296 mmHg
